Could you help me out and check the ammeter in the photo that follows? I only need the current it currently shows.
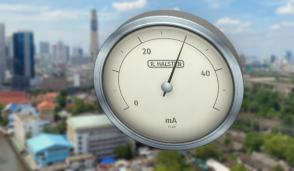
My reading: 30 mA
